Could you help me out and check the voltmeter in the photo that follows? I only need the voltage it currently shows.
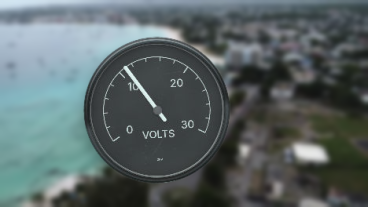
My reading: 11 V
